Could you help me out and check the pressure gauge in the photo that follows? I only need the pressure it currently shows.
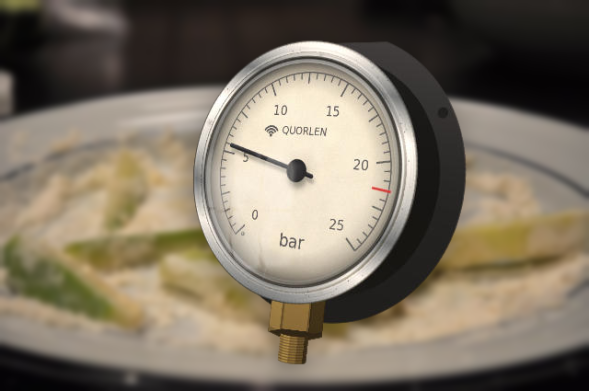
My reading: 5.5 bar
